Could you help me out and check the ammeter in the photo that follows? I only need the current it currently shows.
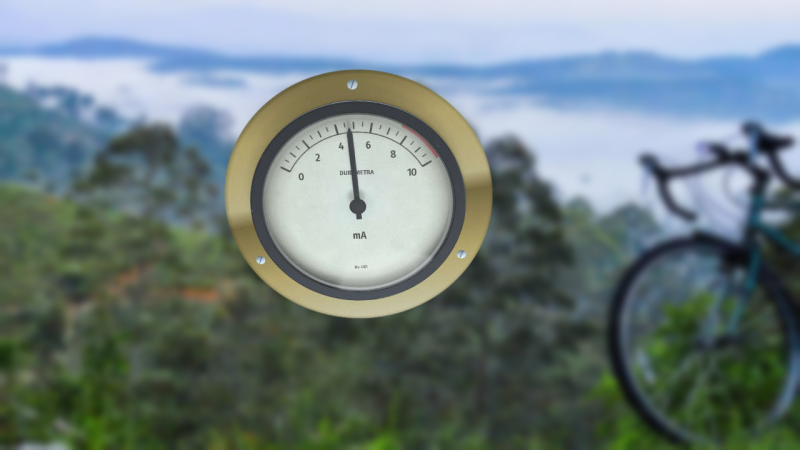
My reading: 4.75 mA
